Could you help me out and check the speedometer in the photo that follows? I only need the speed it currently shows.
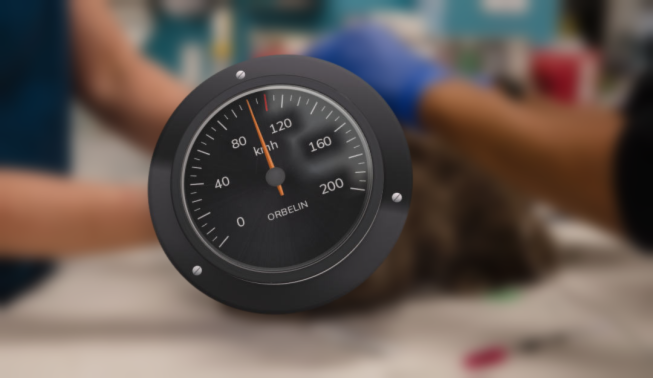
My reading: 100 km/h
